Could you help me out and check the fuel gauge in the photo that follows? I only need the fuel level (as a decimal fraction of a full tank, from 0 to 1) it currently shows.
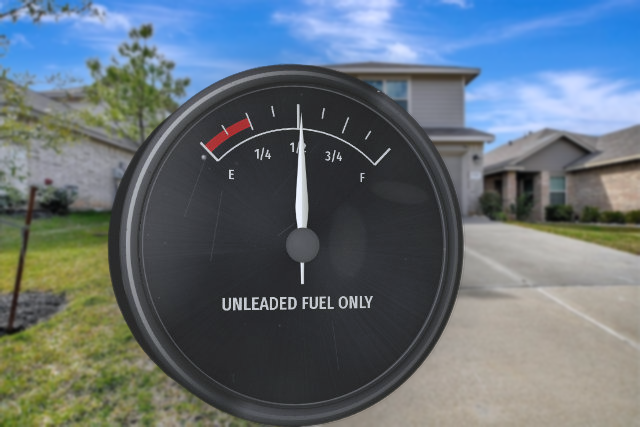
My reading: 0.5
